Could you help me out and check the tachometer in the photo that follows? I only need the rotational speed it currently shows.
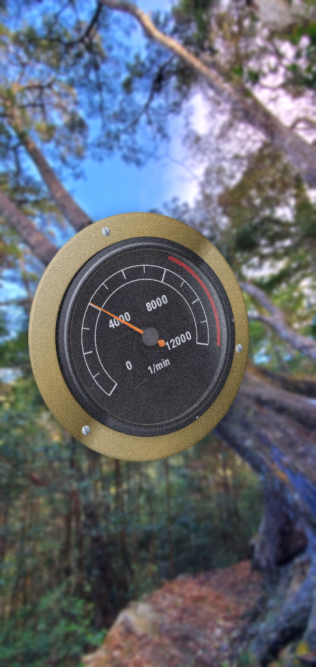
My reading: 4000 rpm
